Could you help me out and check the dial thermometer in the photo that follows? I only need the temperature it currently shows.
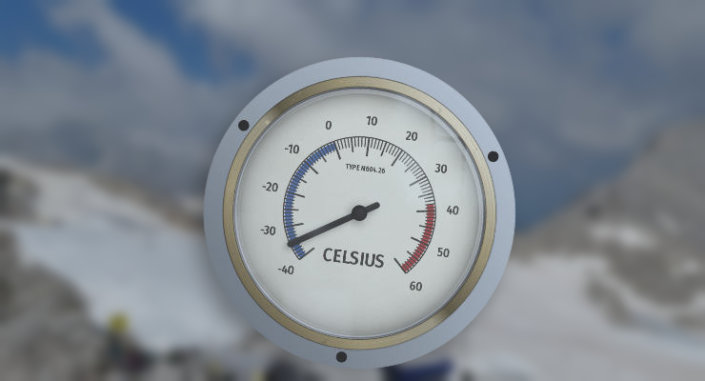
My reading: -35 °C
